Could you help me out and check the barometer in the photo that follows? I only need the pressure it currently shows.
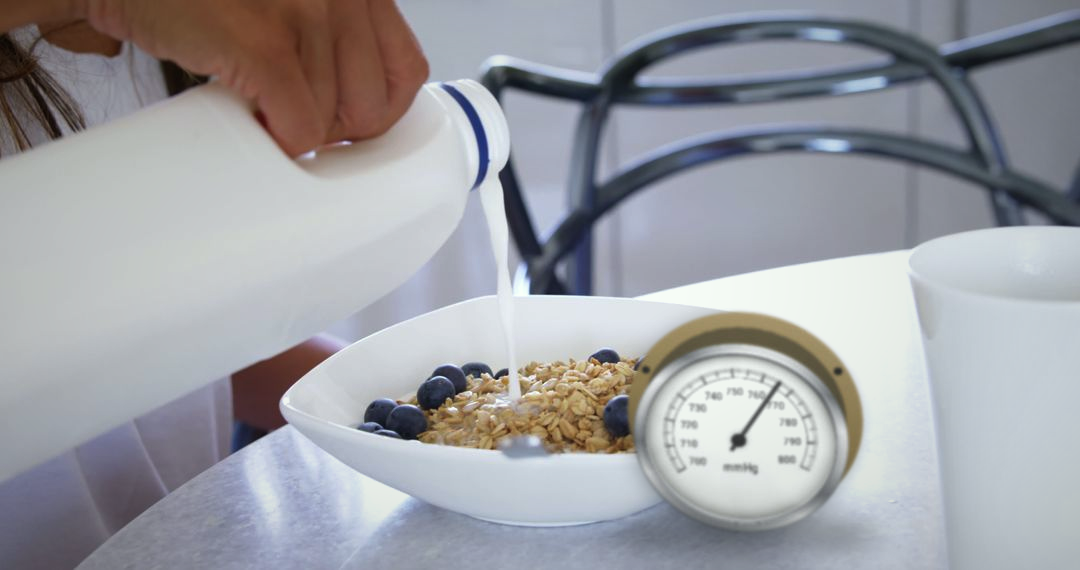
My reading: 765 mmHg
